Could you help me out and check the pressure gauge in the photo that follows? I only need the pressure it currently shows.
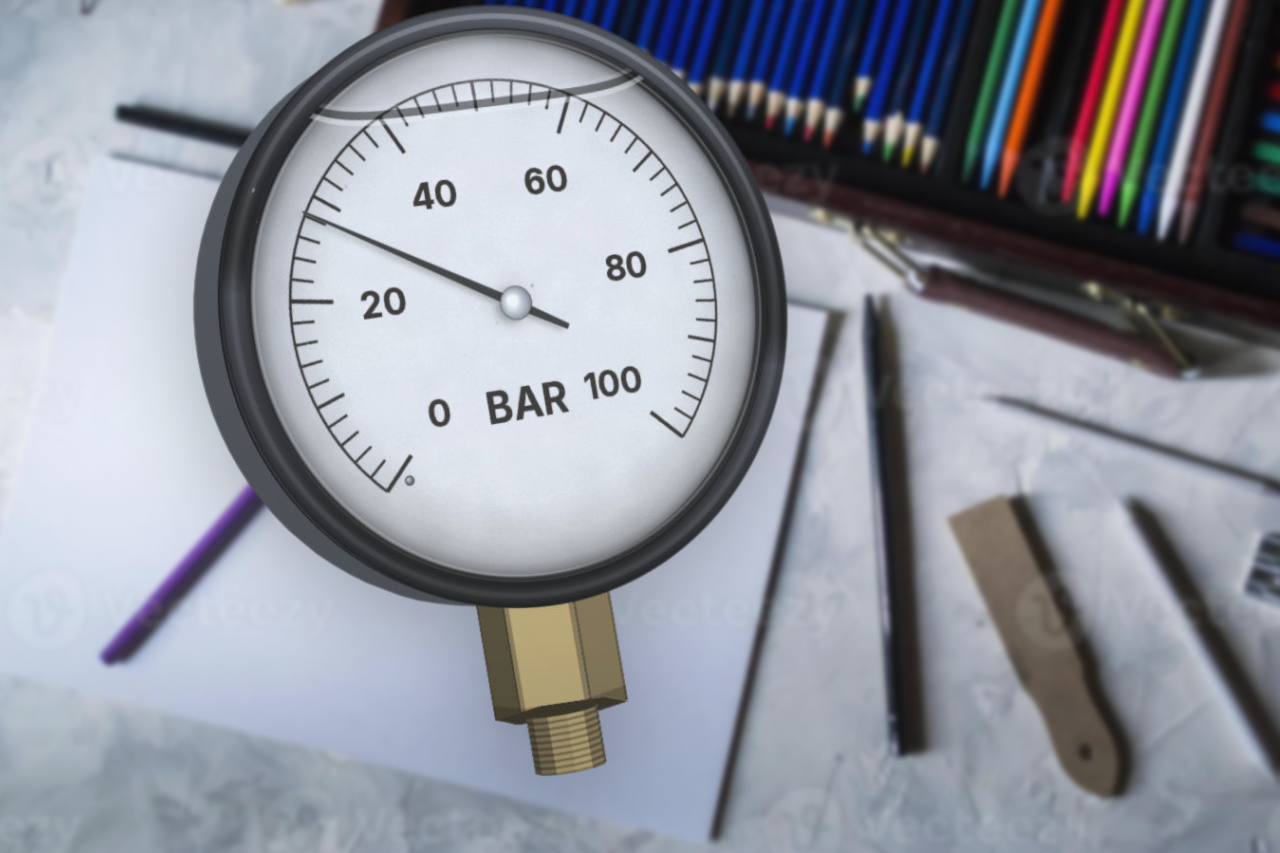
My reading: 28 bar
